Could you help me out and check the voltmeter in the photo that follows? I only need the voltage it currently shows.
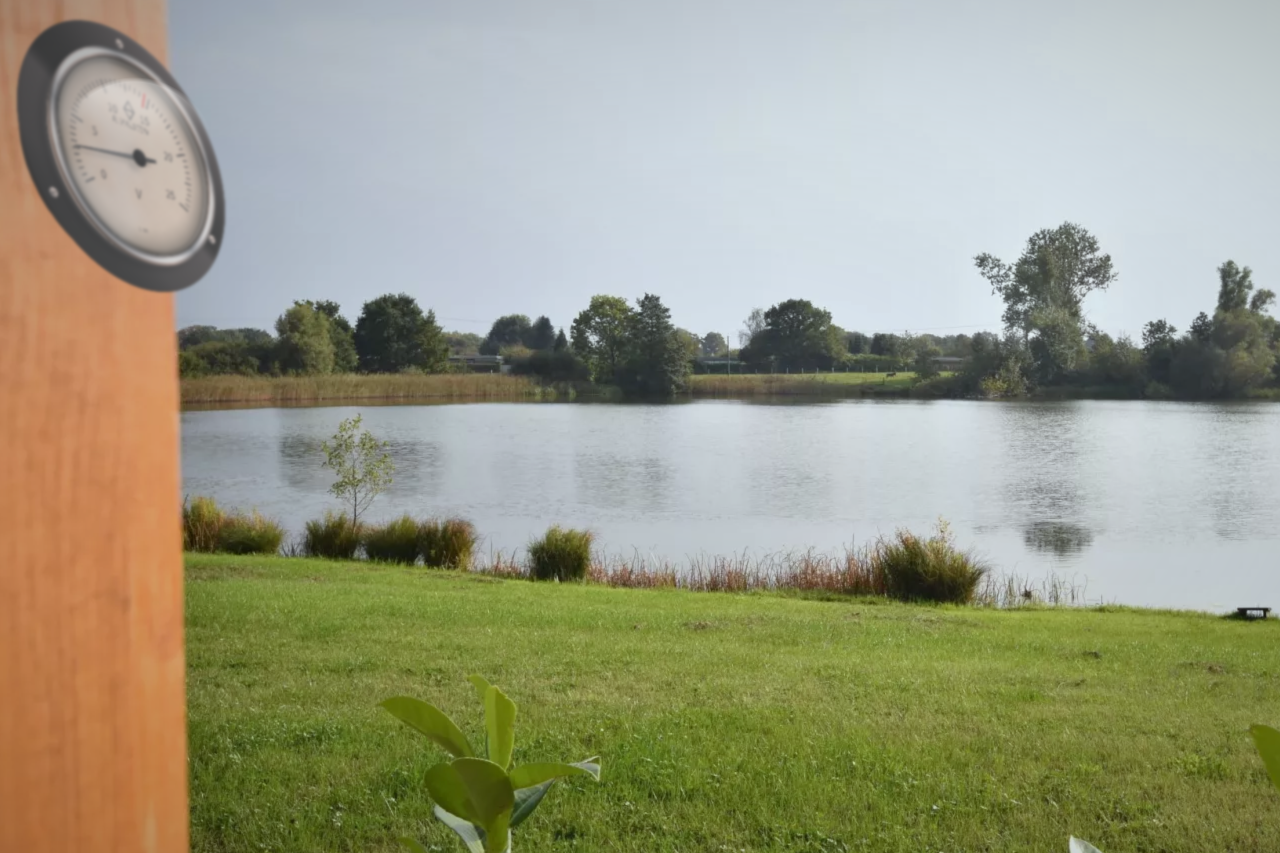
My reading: 2.5 V
